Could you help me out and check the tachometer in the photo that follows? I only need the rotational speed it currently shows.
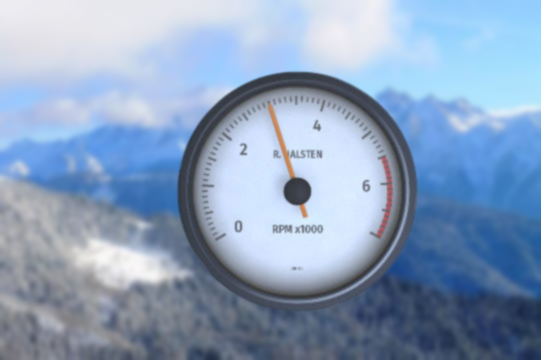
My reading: 3000 rpm
